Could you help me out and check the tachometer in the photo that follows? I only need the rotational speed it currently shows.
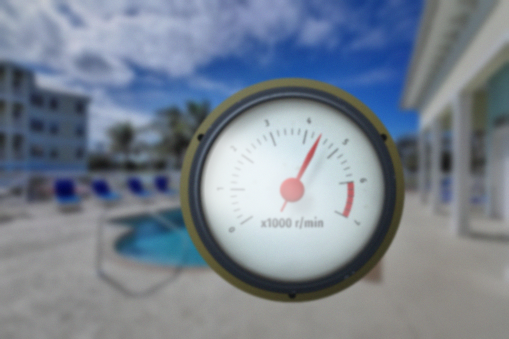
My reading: 4400 rpm
